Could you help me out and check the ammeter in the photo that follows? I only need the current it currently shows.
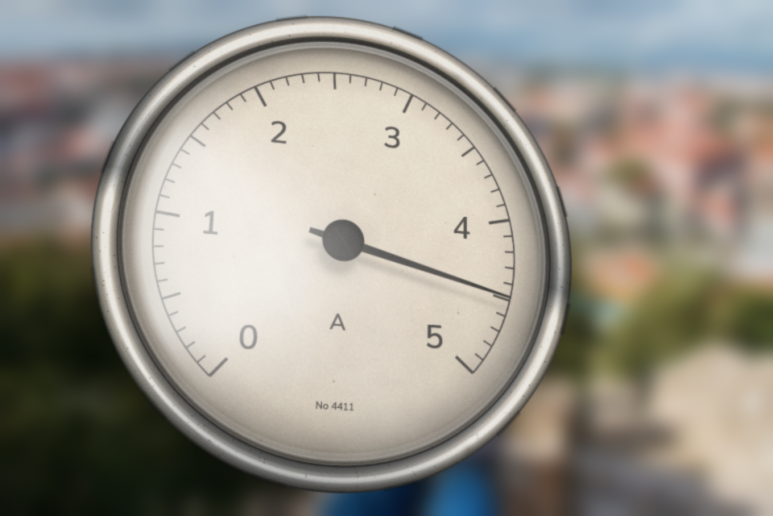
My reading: 4.5 A
